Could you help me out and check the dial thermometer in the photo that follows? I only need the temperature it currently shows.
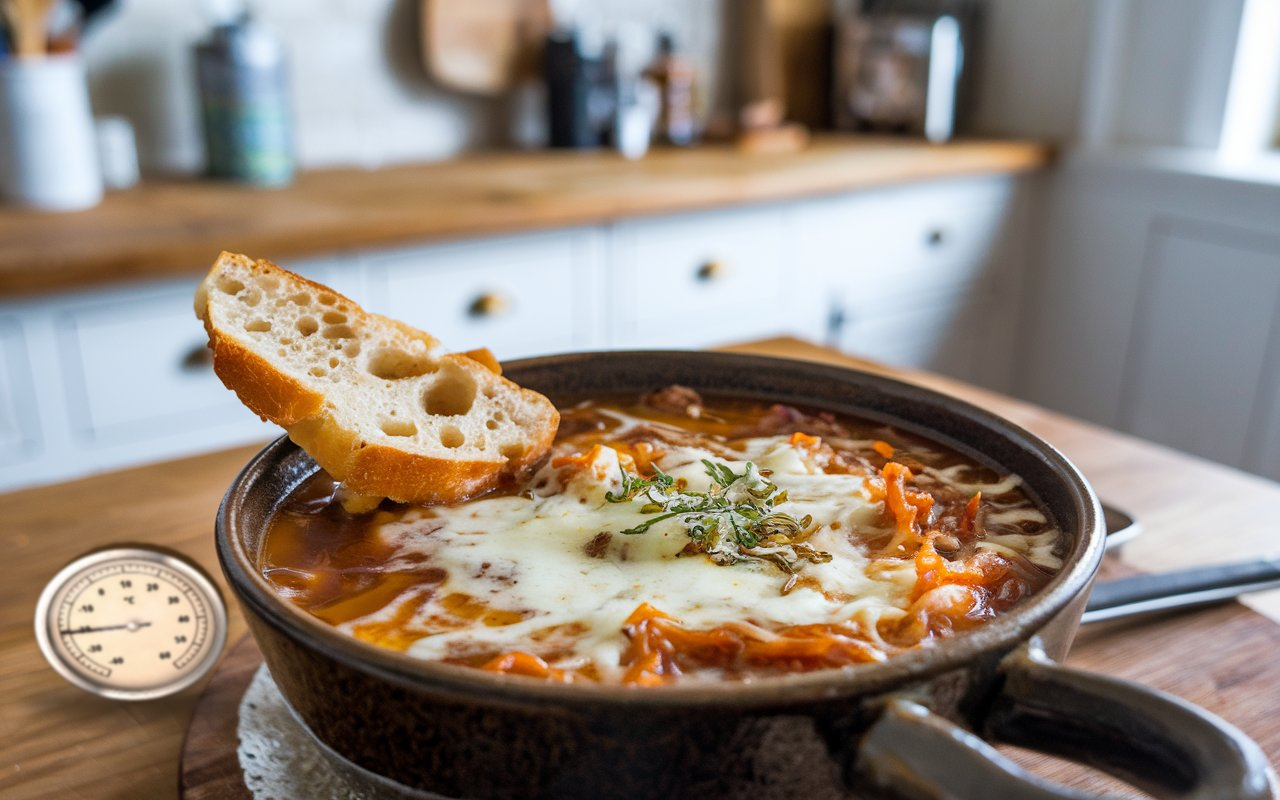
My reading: -20 °C
